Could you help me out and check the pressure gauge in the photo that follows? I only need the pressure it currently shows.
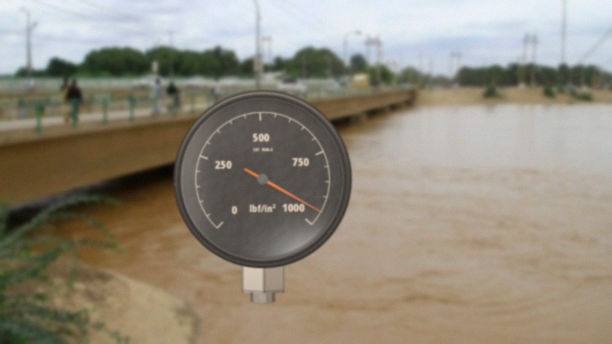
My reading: 950 psi
